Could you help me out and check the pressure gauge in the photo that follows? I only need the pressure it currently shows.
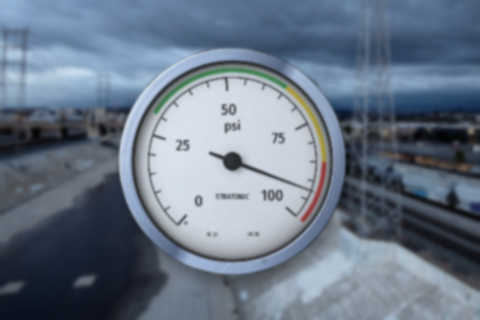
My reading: 92.5 psi
